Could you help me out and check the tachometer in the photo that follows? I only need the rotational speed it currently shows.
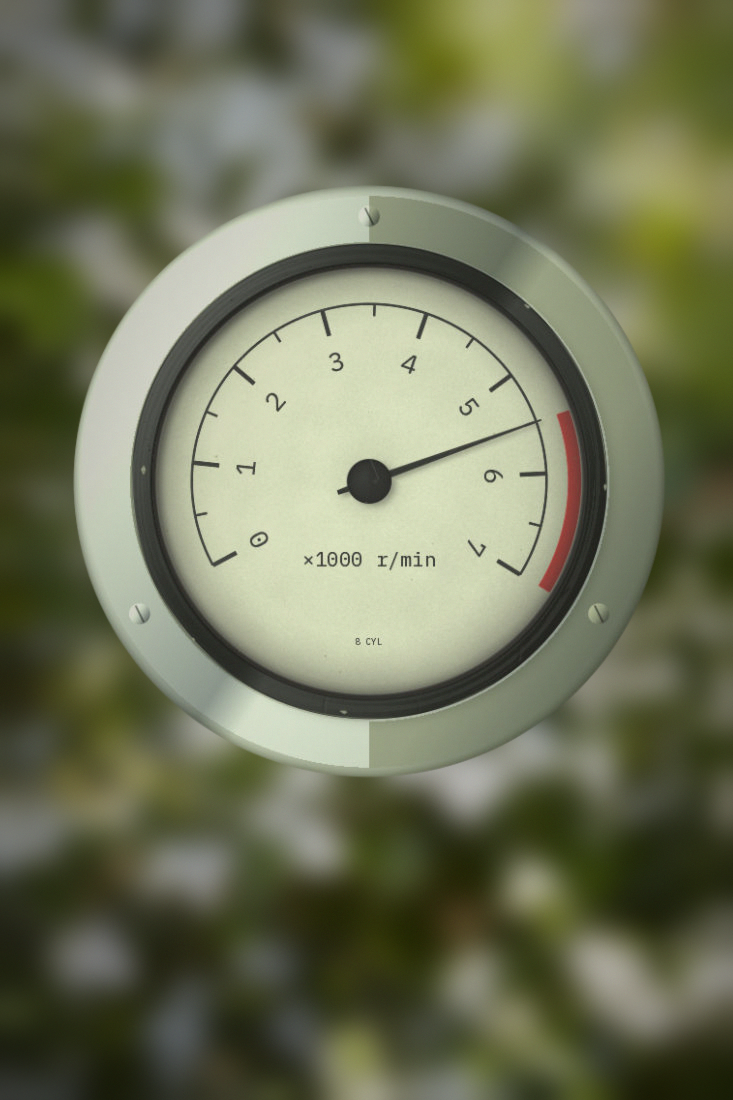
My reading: 5500 rpm
